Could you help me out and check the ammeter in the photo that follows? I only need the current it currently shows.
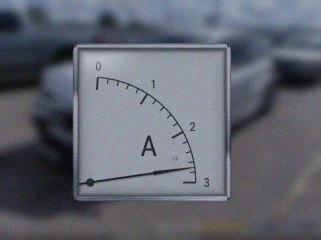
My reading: 2.7 A
